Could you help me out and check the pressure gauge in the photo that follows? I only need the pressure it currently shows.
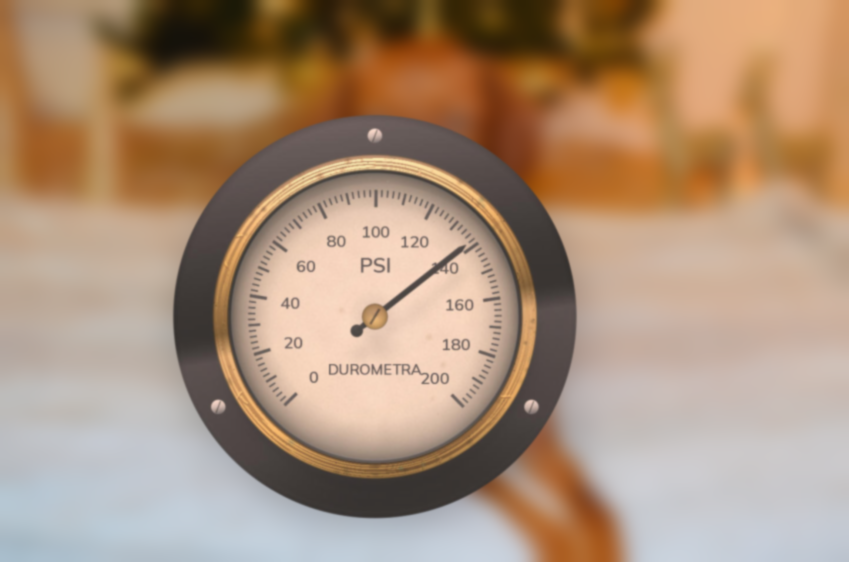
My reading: 138 psi
